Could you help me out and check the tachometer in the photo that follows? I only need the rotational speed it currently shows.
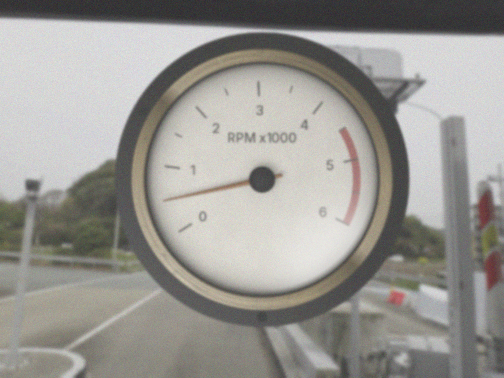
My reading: 500 rpm
